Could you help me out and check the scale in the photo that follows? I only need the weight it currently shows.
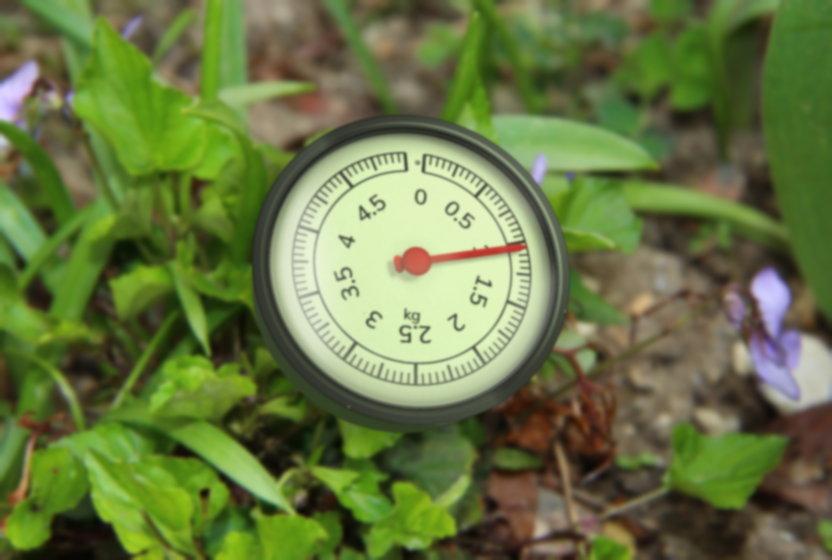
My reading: 1.05 kg
